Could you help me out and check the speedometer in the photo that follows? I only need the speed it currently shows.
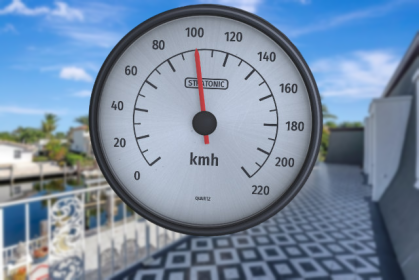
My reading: 100 km/h
